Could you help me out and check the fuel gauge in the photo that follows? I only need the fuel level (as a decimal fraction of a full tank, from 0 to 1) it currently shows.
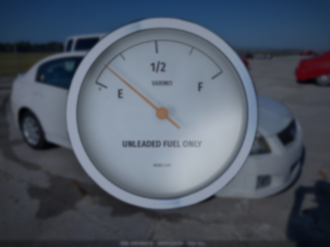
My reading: 0.125
